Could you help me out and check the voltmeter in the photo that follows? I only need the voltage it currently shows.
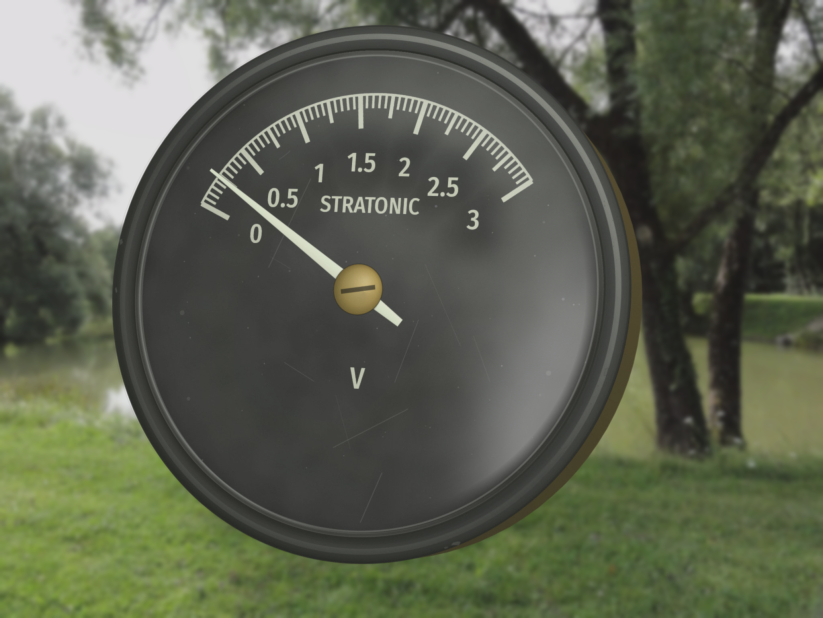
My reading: 0.25 V
